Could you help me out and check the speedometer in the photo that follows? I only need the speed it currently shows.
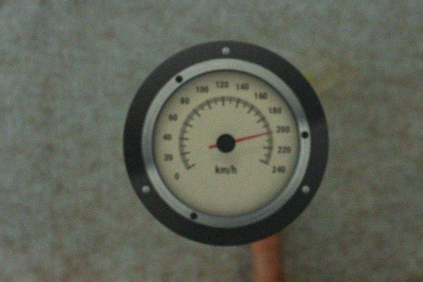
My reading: 200 km/h
